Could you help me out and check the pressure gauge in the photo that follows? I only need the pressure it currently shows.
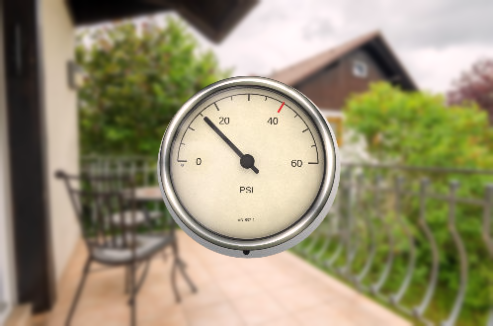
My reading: 15 psi
